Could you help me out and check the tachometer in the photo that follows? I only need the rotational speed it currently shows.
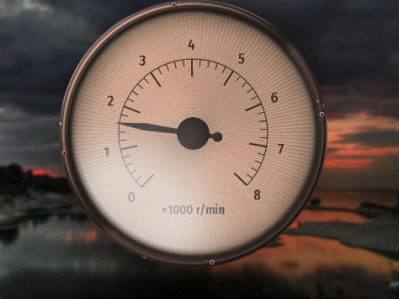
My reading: 1600 rpm
